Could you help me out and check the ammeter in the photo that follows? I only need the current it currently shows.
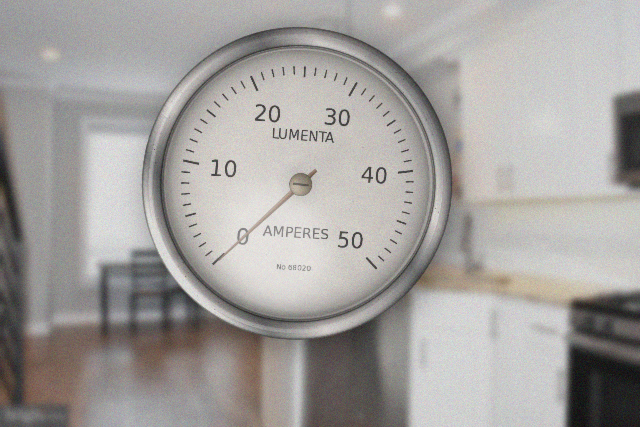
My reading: 0 A
